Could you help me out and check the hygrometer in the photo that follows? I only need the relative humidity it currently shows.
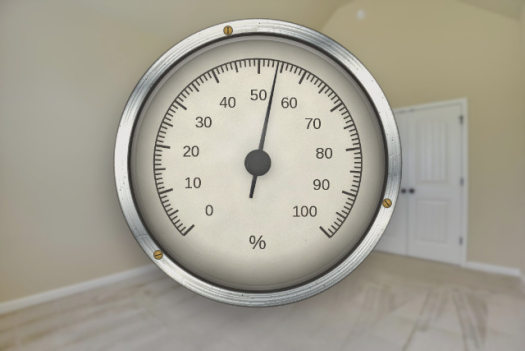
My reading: 54 %
